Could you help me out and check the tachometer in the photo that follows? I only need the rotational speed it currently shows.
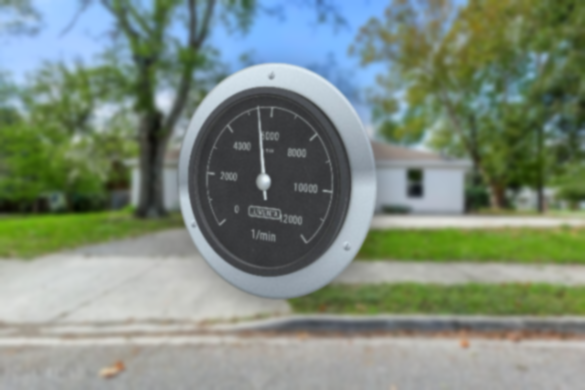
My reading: 5500 rpm
